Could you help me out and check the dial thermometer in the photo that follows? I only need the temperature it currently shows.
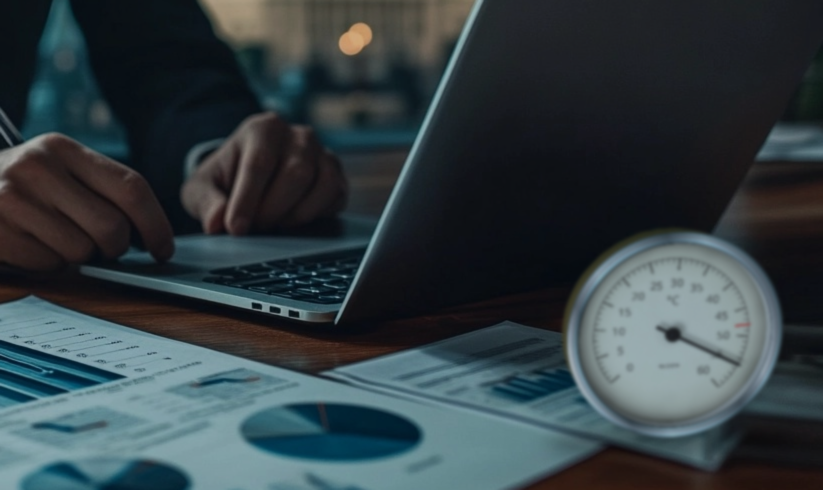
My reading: 55 °C
